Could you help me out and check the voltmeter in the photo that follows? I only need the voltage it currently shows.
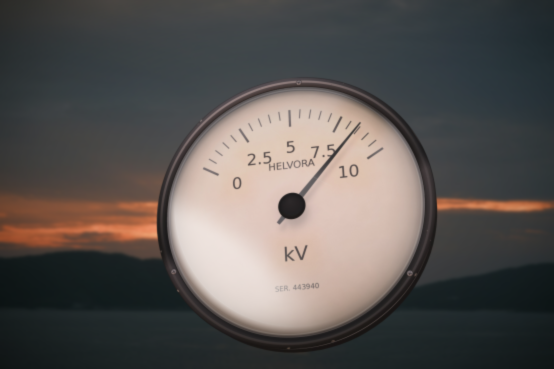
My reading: 8.5 kV
